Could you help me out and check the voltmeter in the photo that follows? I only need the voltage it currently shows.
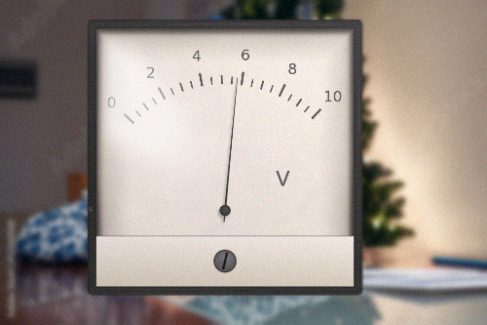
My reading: 5.75 V
